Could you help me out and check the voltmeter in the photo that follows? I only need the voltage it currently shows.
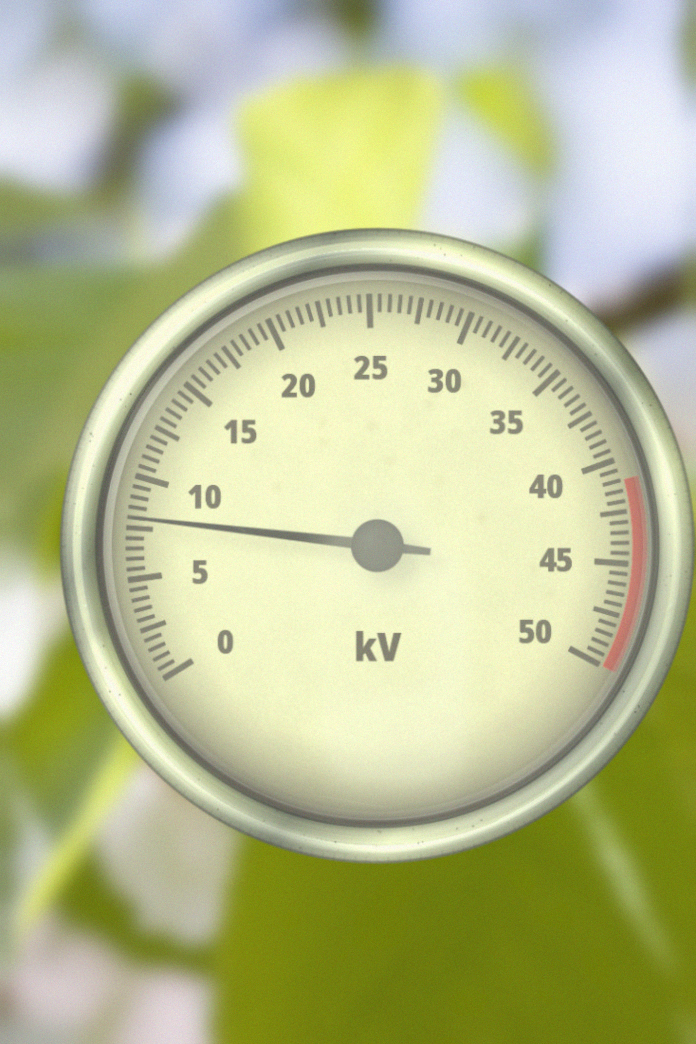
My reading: 8 kV
